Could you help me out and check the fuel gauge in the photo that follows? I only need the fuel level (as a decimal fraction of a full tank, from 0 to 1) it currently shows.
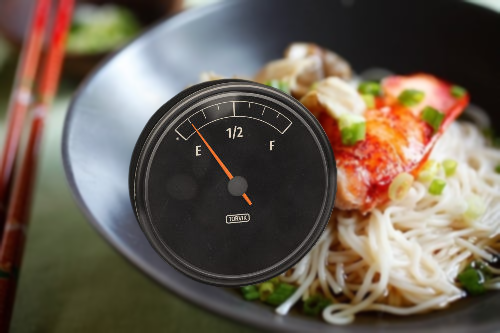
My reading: 0.125
